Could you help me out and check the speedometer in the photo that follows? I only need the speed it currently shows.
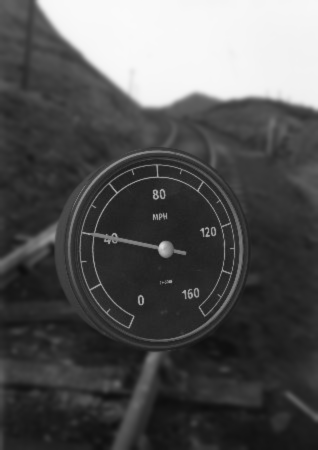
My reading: 40 mph
